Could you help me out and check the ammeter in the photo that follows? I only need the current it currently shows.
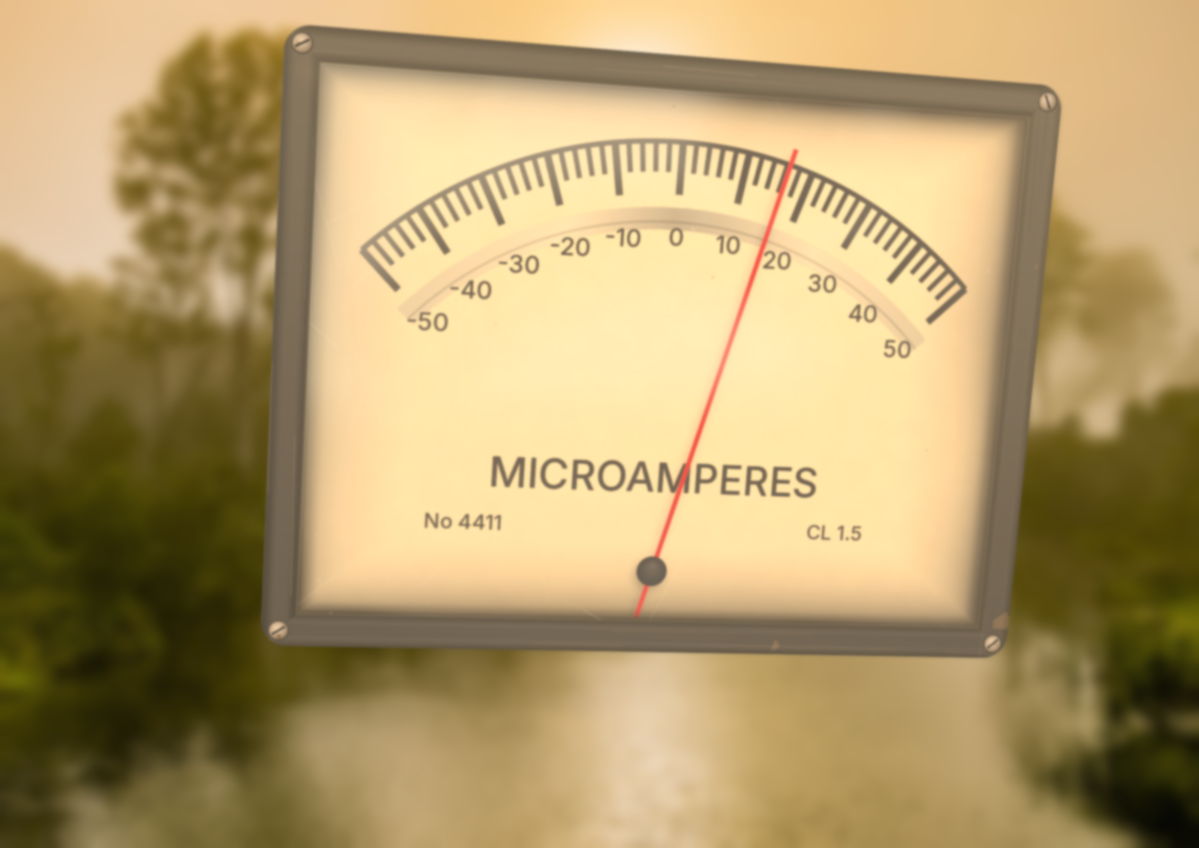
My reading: 16 µA
